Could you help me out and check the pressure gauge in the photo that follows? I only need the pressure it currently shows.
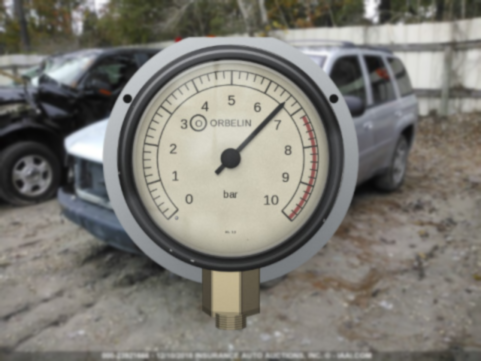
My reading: 6.6 bar
